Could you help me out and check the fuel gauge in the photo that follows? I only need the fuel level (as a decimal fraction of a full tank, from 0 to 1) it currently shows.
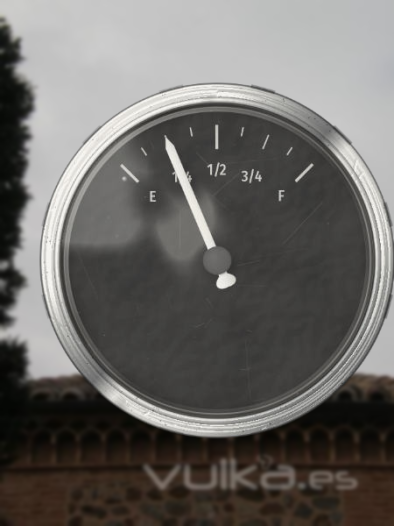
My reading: 0.25
